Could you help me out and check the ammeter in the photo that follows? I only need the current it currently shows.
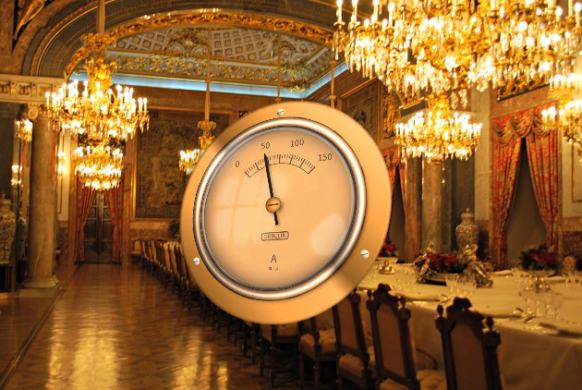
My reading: 50 A
